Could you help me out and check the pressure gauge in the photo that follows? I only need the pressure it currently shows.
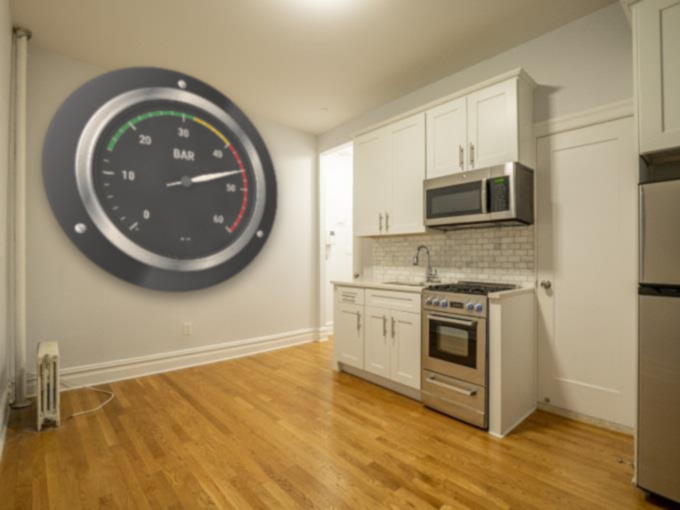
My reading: 46 bar
